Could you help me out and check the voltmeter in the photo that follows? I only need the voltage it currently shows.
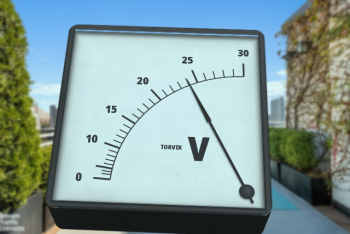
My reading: 24 V
